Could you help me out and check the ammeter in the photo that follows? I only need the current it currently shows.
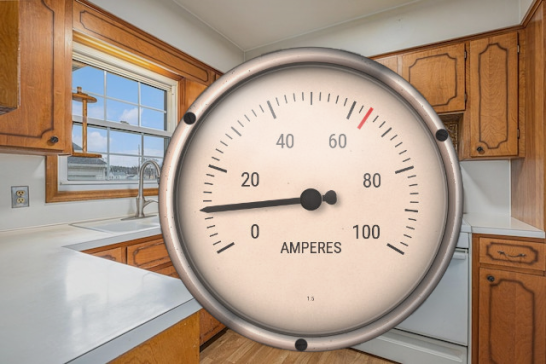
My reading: 10 A
